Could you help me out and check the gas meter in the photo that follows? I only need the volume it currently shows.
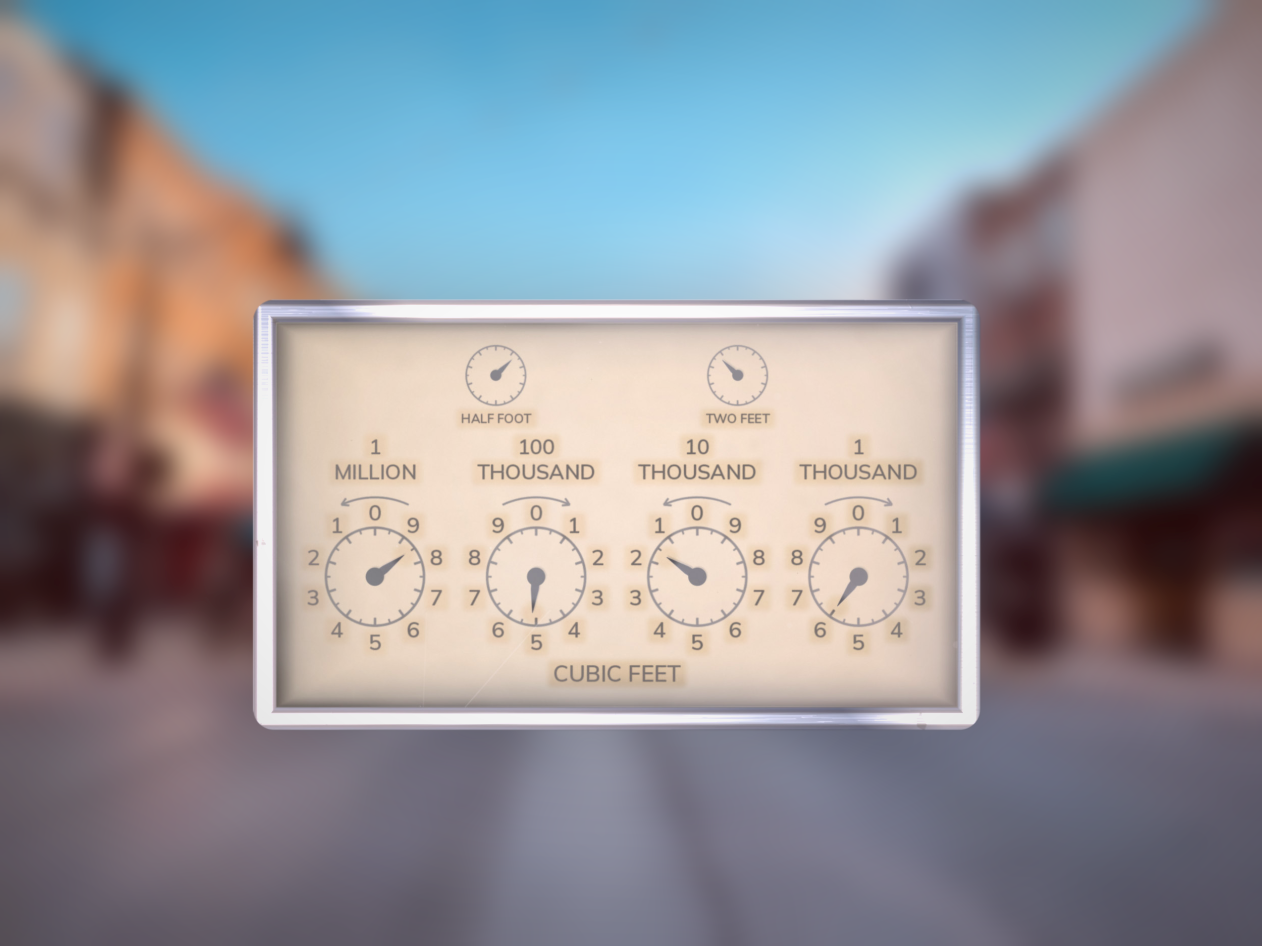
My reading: 851600 ft³
